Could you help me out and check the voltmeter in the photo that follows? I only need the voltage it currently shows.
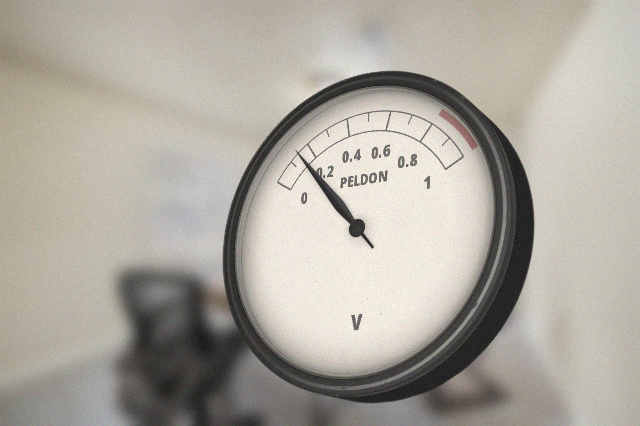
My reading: 0.15 V
